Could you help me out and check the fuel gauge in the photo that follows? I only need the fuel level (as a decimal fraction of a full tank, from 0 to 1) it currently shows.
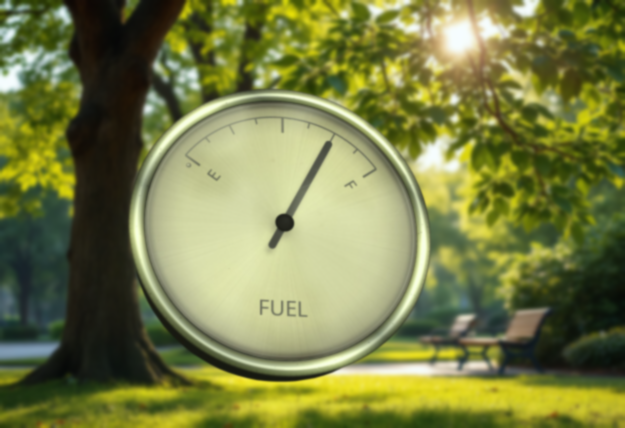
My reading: 0.75
